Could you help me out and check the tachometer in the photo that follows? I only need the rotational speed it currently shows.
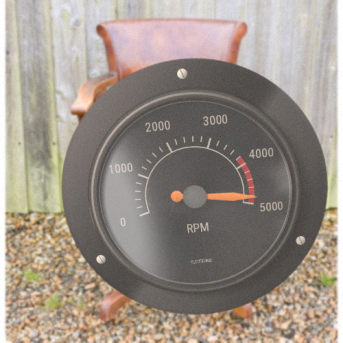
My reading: 4800 rpm
